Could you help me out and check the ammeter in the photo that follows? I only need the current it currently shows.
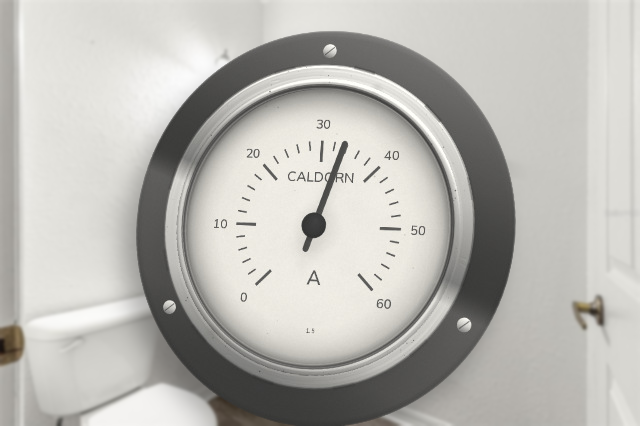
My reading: 34 A
